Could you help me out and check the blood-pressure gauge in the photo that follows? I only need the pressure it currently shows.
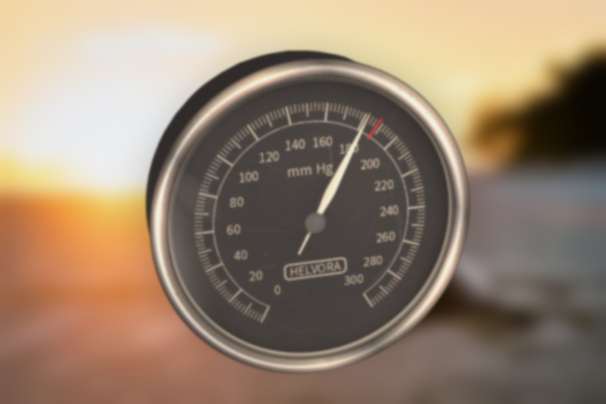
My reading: 180 mmHg
